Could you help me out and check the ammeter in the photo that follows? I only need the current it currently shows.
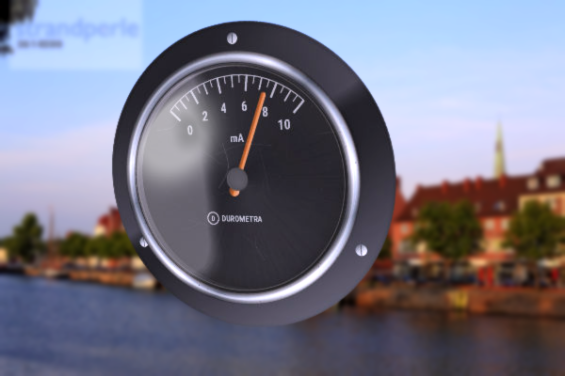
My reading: 7.5 mA
